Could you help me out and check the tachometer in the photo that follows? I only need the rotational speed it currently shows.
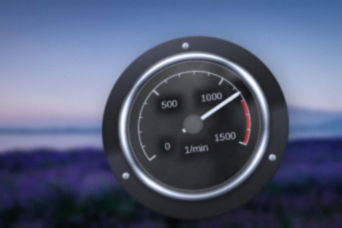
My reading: 1150 rpm
